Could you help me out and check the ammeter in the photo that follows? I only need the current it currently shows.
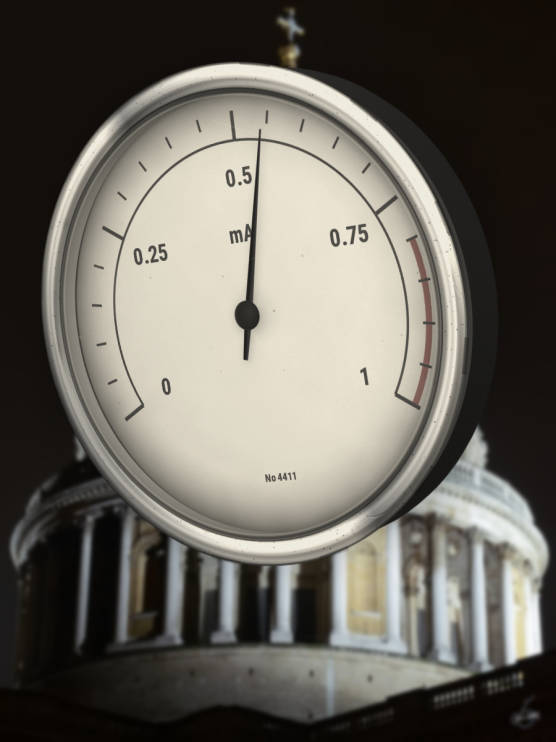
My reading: 0.55 mA
